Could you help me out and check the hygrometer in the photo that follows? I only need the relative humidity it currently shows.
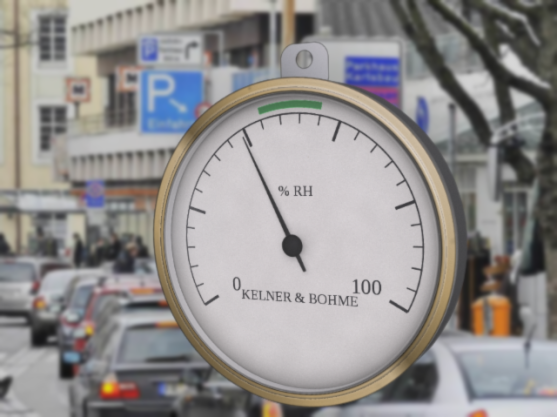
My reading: 40 %
